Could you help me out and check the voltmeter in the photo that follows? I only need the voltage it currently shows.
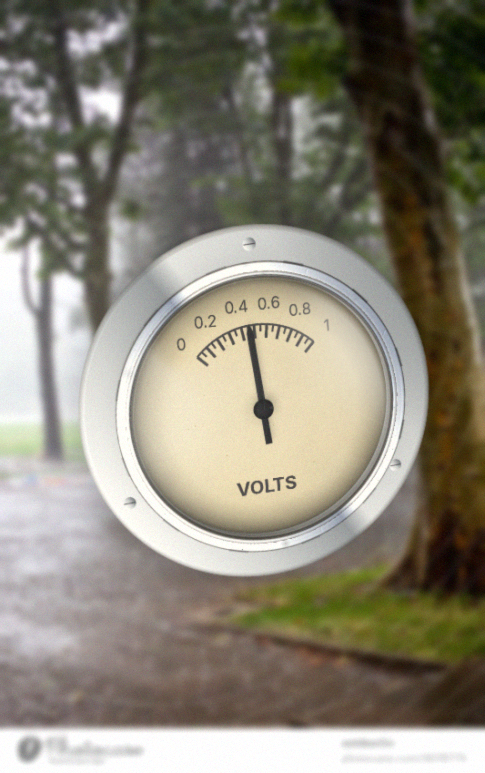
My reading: 0.45 V
